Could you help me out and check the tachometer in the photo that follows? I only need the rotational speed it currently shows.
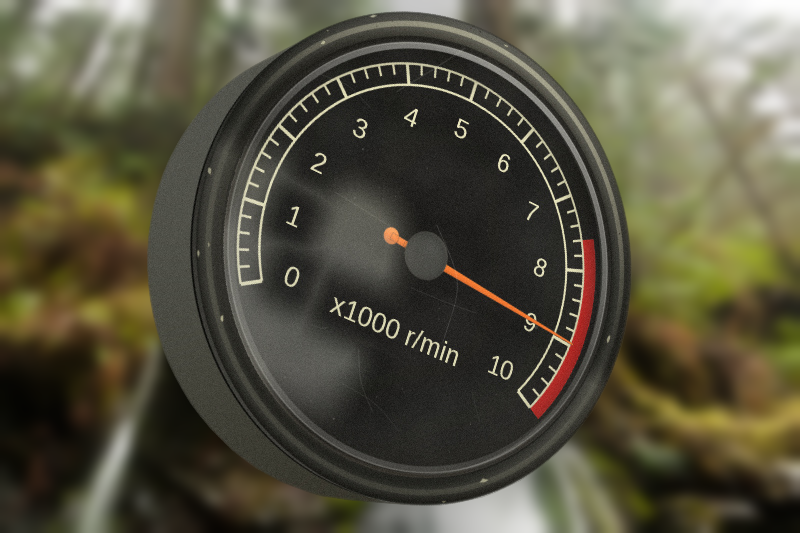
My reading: 9000 rpm
